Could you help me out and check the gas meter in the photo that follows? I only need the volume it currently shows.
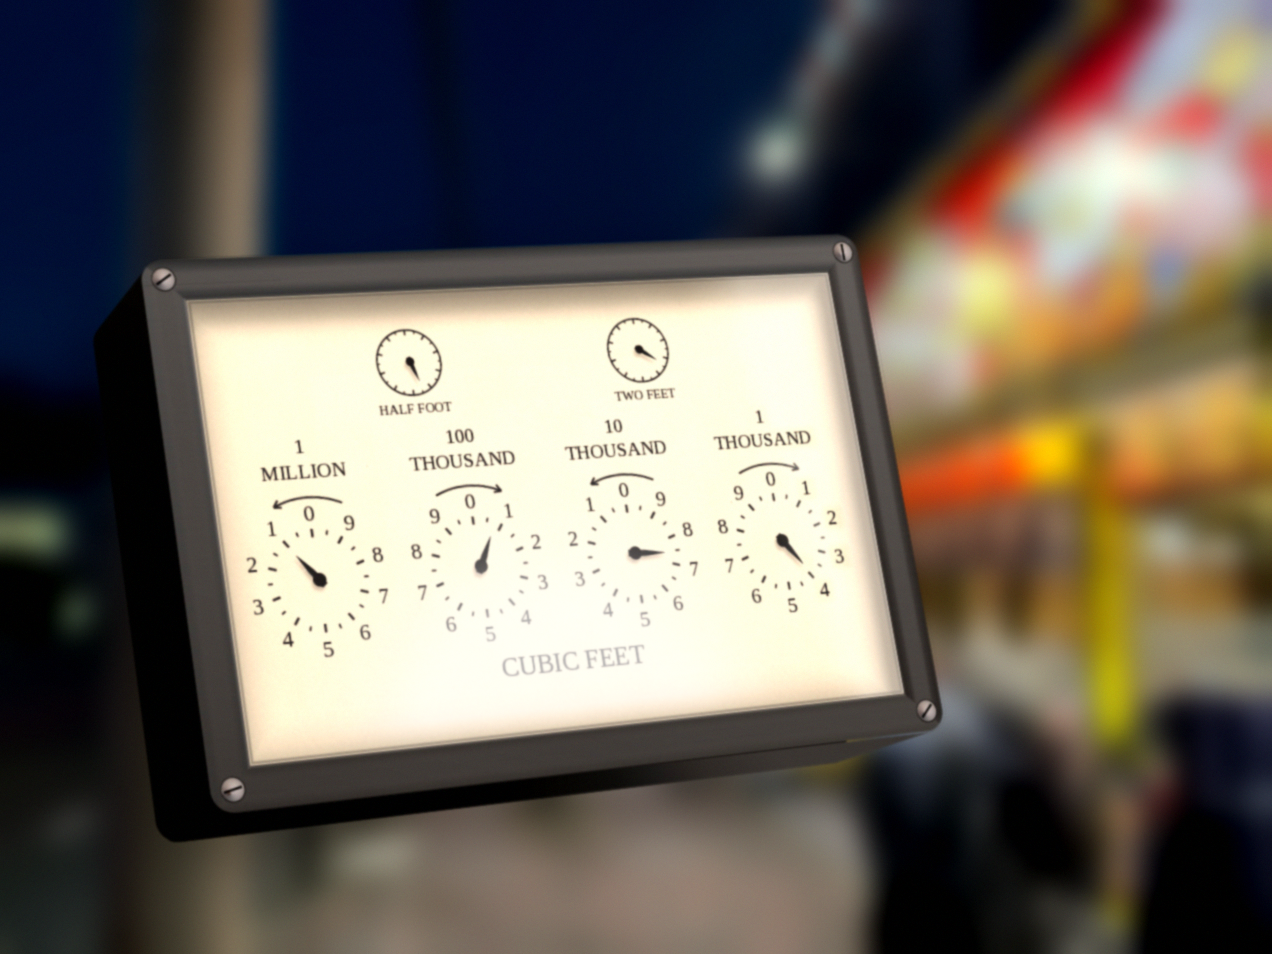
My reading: 107400 ft³
